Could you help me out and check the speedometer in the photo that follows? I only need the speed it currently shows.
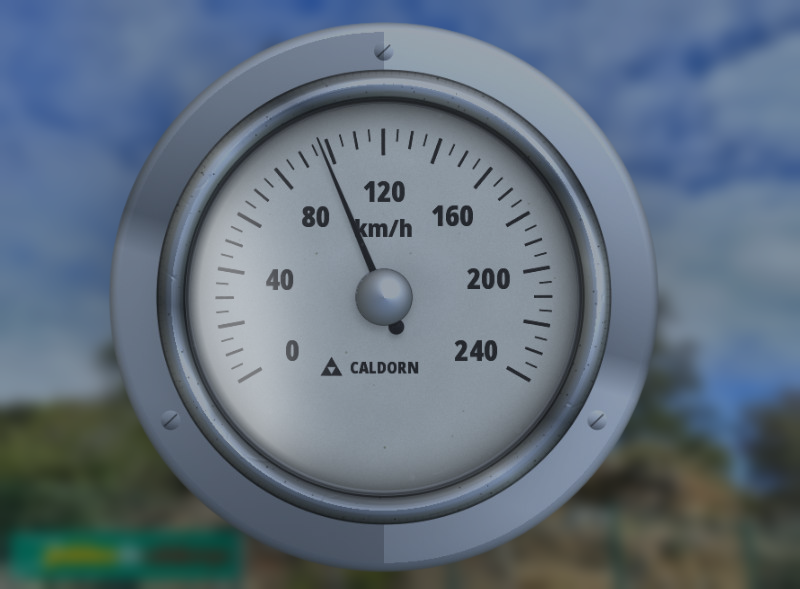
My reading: 97.5 km/h
